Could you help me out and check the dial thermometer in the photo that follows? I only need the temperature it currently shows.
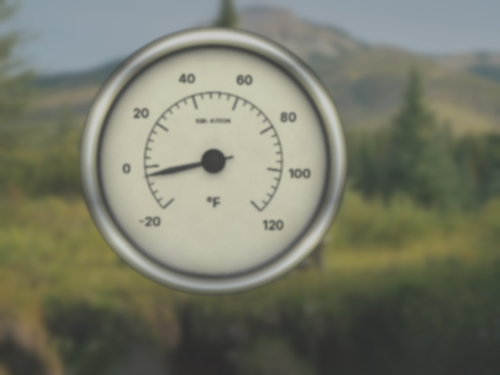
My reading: -4 °F
